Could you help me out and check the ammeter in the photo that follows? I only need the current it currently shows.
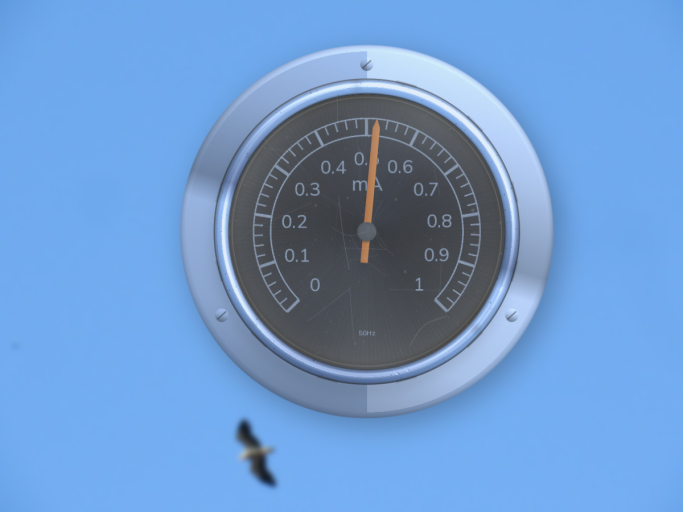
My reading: 0.52 mA
